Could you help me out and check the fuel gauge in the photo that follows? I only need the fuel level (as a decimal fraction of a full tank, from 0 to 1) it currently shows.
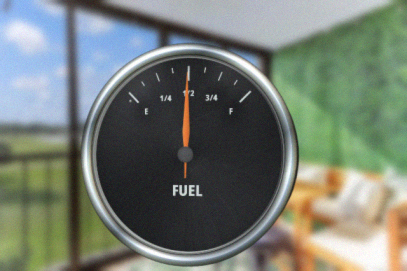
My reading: 0.5
